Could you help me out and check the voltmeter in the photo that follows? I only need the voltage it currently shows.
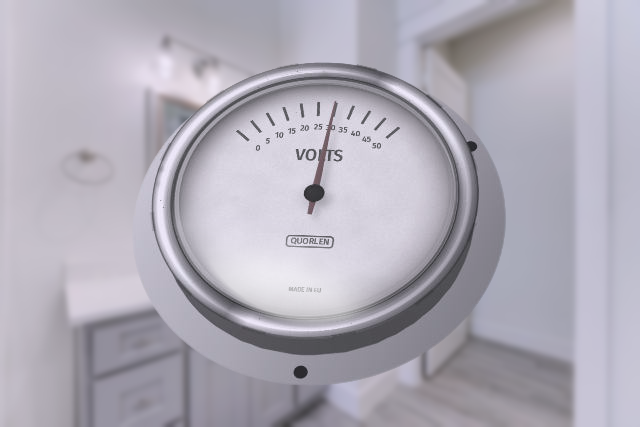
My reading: 30 V
